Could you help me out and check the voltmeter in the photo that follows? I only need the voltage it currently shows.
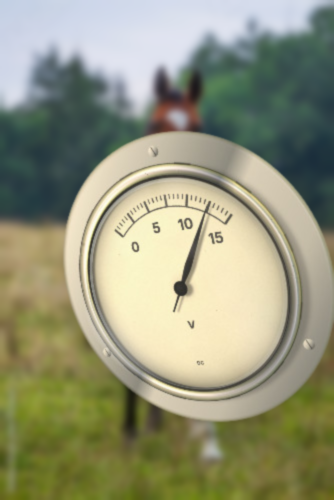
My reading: 12.5 V
